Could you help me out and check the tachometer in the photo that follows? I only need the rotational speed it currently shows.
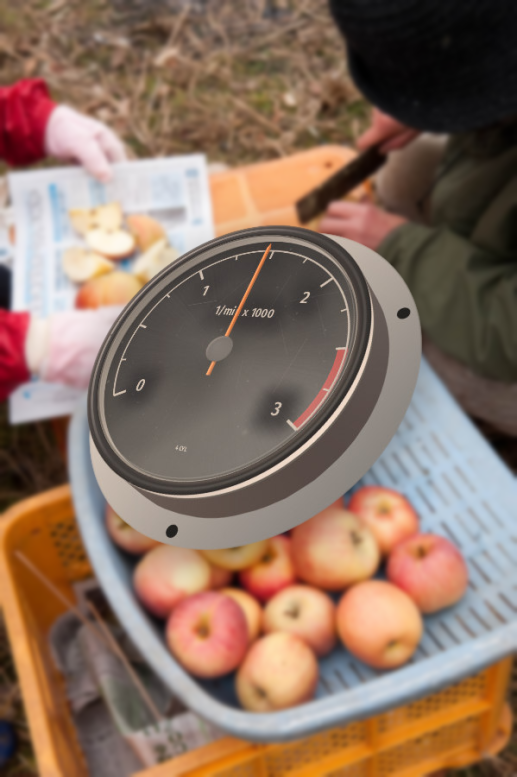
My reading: 1500 rpm
